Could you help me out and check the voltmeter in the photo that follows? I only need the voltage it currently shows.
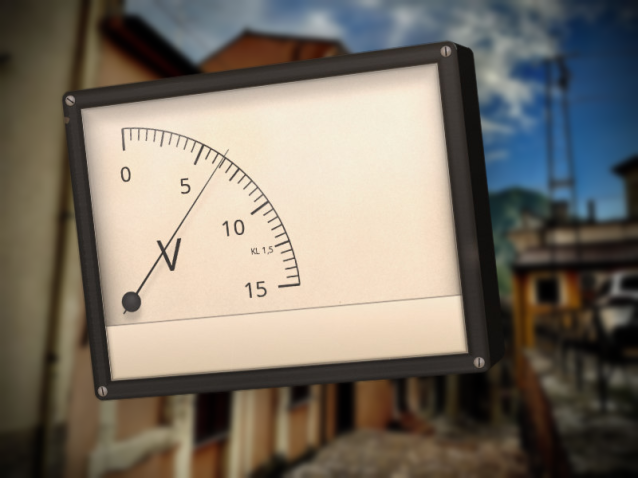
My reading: 6.5 V
